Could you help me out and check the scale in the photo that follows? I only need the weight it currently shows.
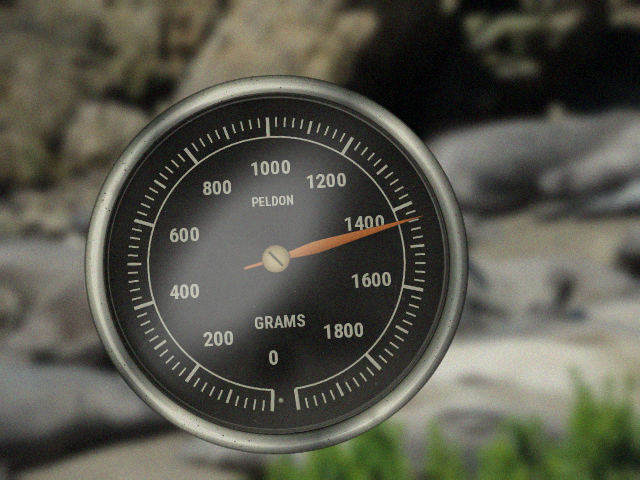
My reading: 1440 g
